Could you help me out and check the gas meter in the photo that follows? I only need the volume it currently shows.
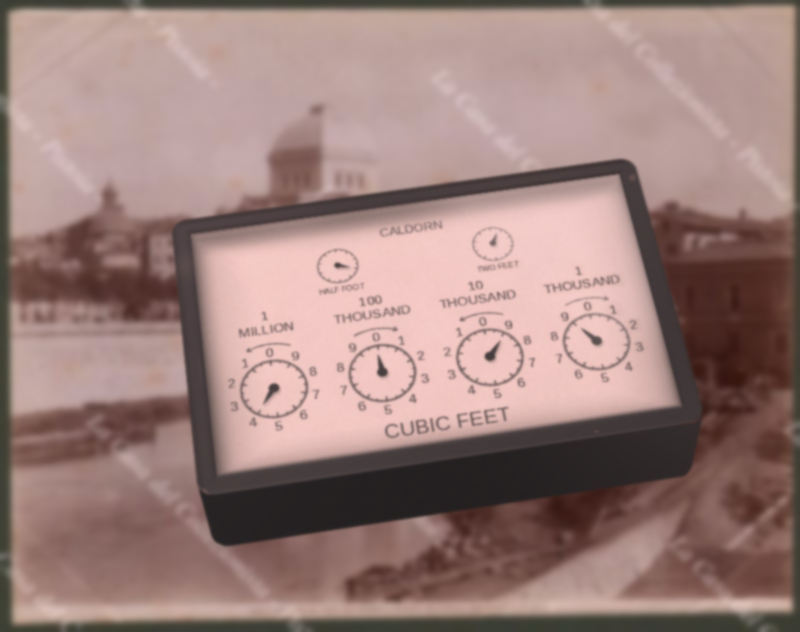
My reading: 398900 ft³
